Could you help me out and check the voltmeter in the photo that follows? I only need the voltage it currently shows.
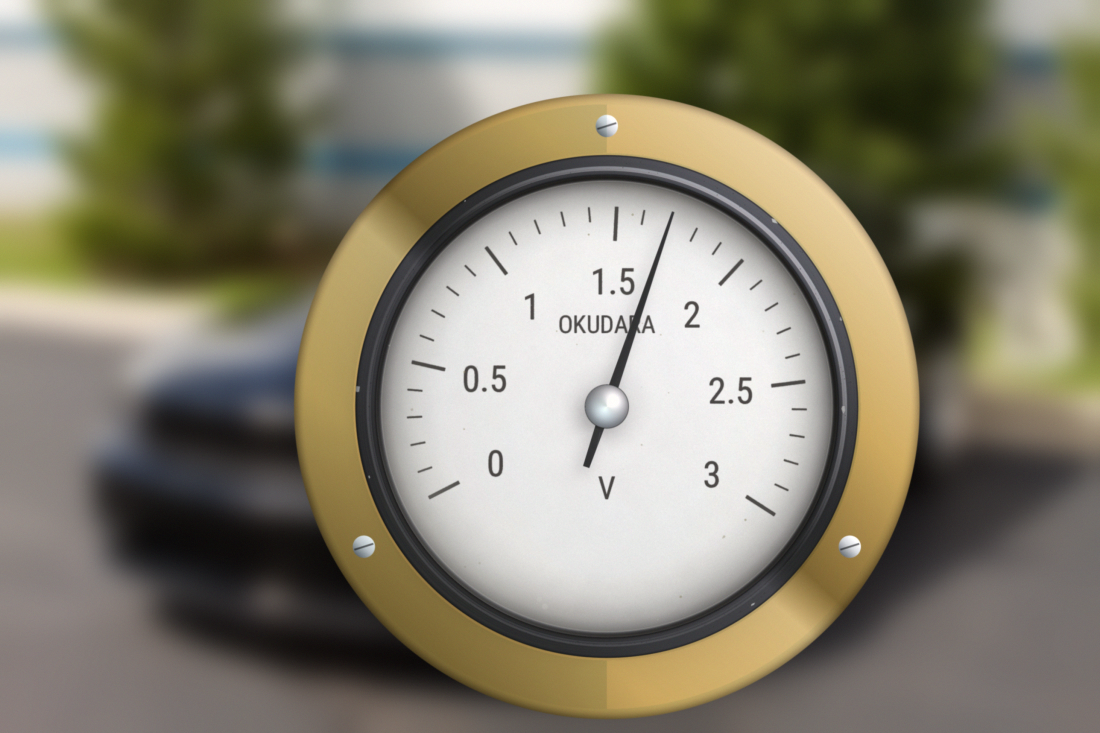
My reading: 1.7 V
